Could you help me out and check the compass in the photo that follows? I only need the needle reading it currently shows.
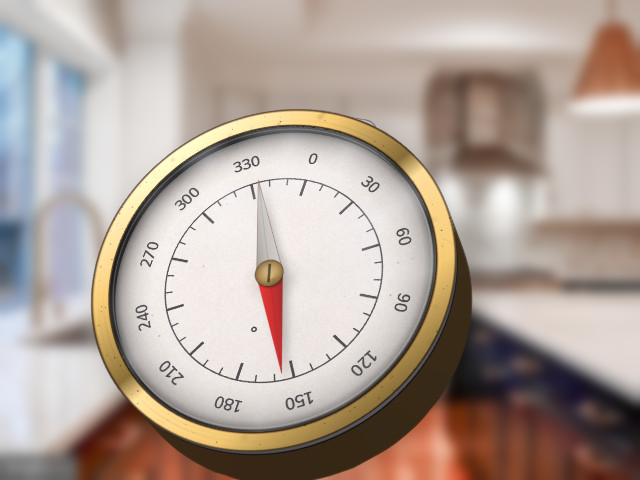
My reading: 155 °
